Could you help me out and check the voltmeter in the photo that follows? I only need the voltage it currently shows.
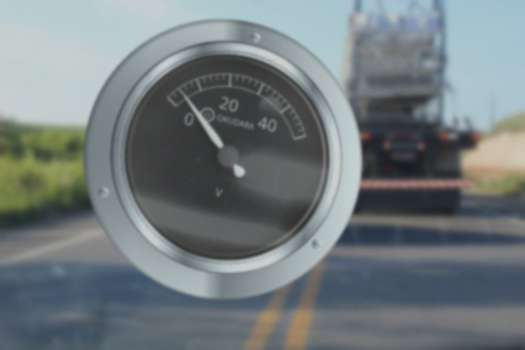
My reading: 4 V
